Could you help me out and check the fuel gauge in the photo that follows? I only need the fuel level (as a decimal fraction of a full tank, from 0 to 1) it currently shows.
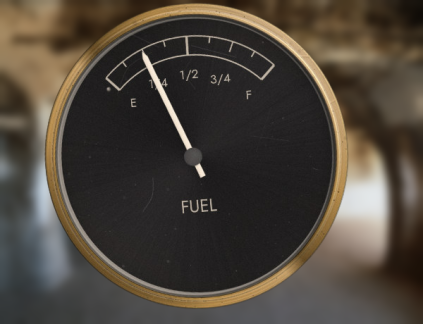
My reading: 0.25
